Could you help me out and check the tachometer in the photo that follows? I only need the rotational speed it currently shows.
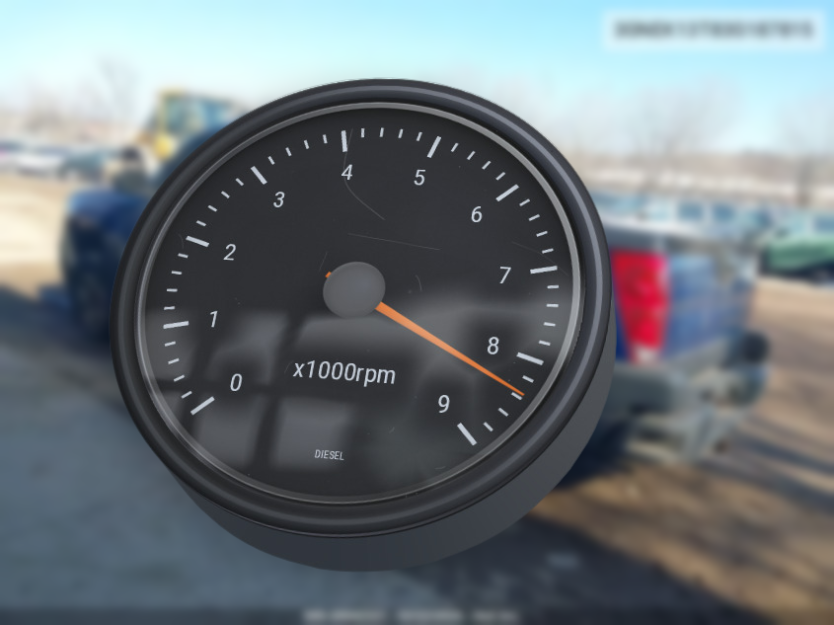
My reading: 8400 rpm
